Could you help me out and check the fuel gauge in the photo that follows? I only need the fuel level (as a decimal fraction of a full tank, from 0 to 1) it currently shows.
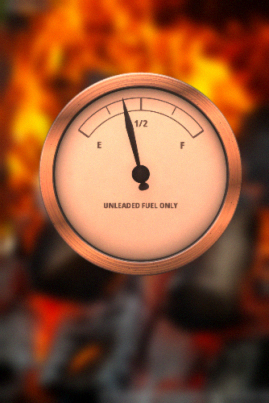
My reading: 0.375
